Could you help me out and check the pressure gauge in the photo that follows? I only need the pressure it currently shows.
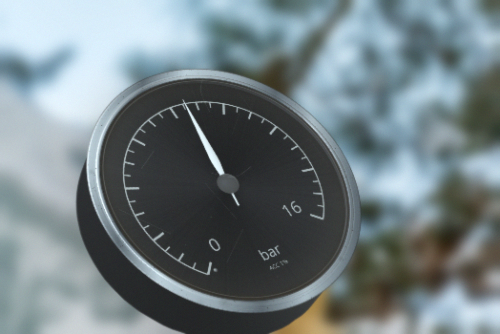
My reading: 8.5 bar
